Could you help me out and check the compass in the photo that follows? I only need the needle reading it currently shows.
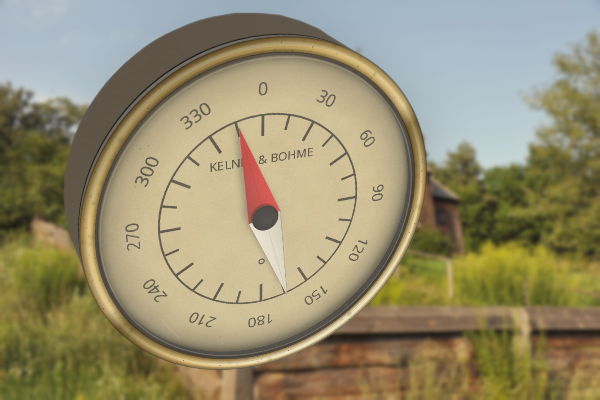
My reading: 345 °
